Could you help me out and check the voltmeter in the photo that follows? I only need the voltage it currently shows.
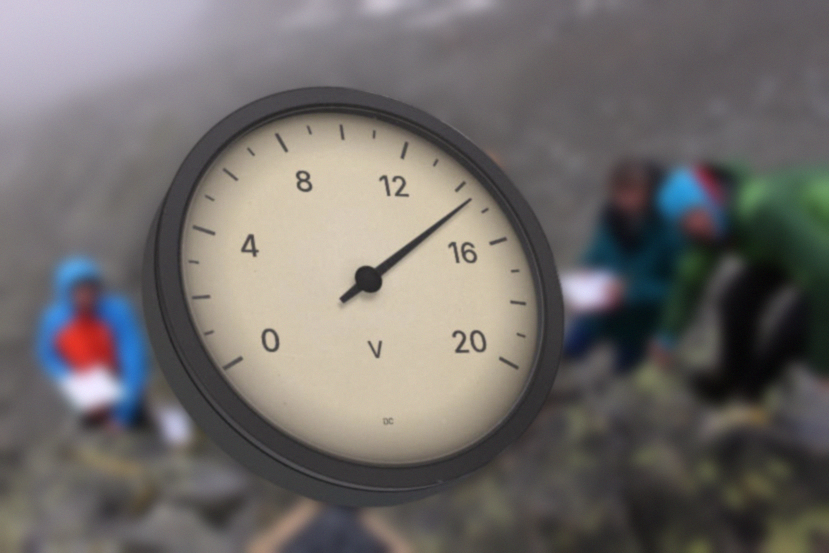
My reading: 14.5 V
